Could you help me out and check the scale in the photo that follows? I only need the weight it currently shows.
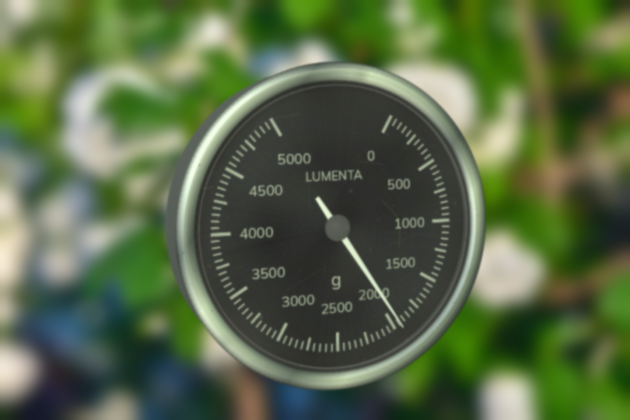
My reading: 1950 g
